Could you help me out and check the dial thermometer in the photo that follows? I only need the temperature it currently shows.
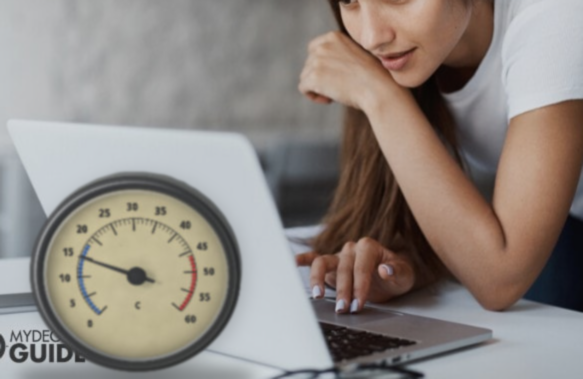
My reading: 15 °C
